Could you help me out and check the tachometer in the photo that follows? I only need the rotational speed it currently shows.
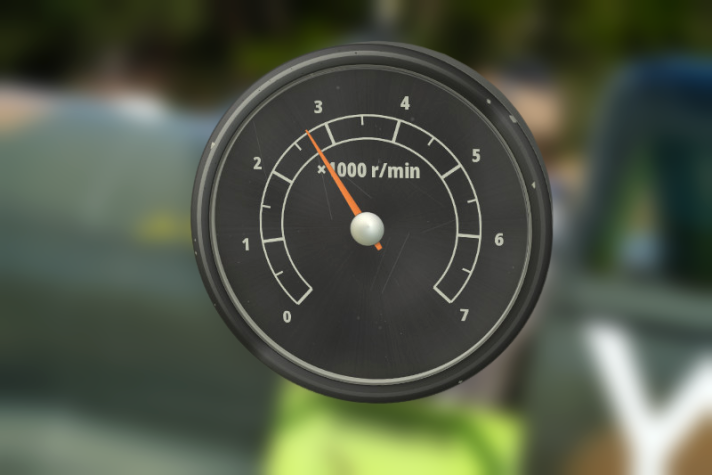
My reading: 2750 rpm
